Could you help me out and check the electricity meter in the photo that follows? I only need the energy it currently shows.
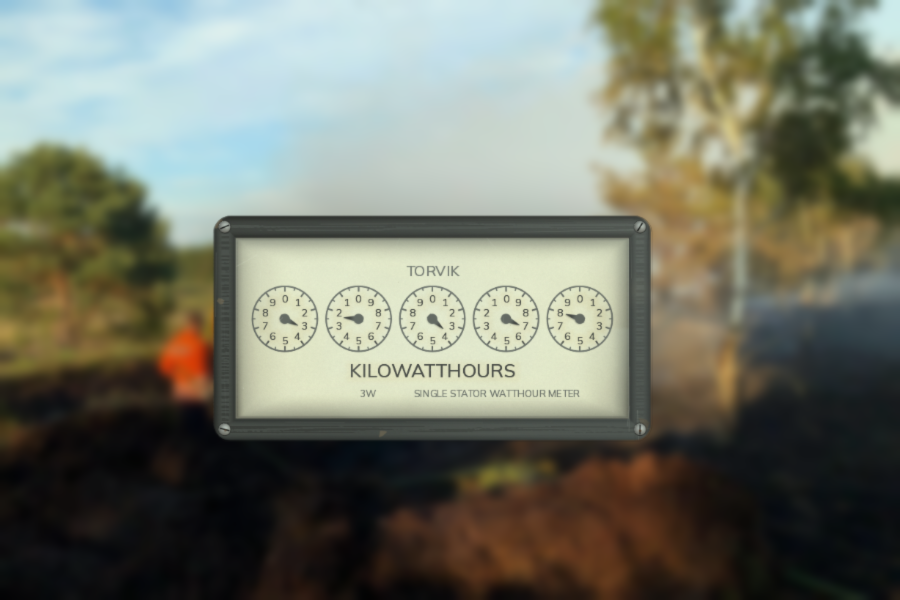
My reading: 32368 kWh
